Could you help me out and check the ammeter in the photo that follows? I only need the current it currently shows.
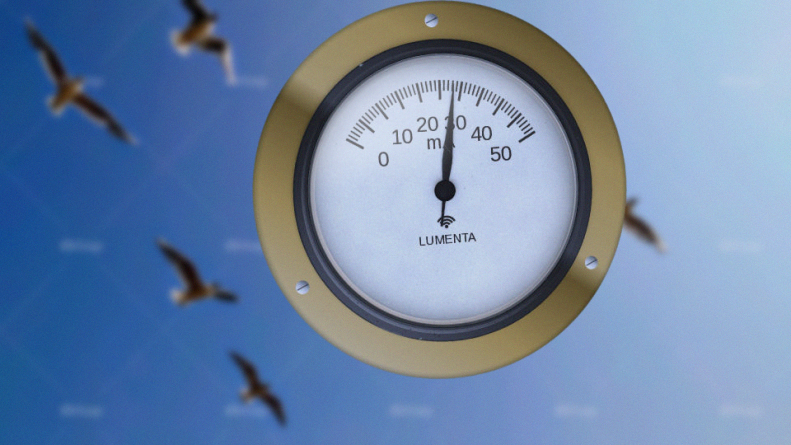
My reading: 28 mA
